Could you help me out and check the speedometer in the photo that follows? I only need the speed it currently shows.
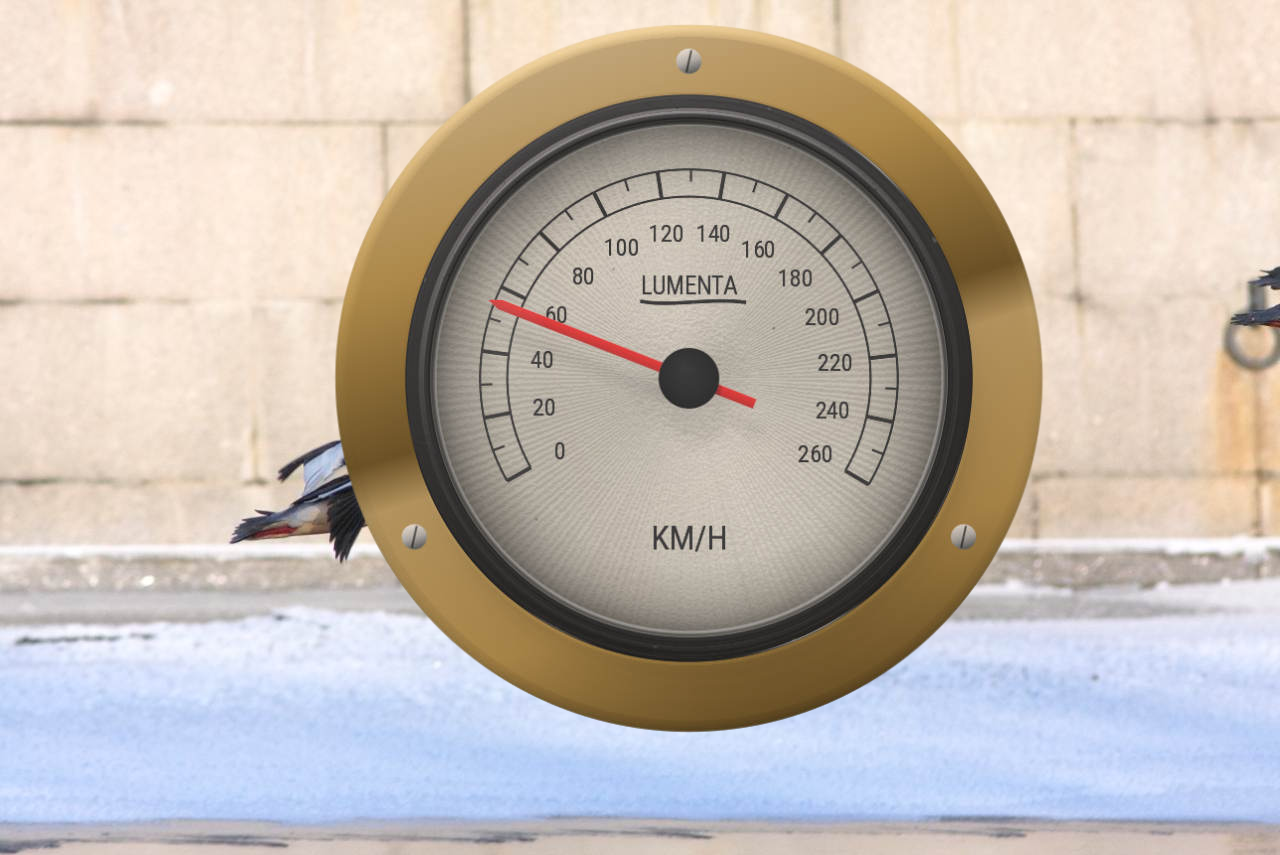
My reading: 55 km/h
